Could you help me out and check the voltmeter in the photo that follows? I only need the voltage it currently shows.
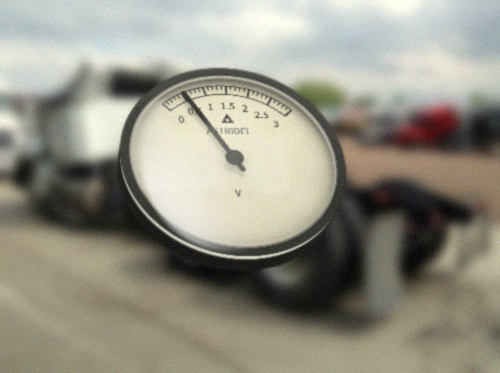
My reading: 0.5 V
